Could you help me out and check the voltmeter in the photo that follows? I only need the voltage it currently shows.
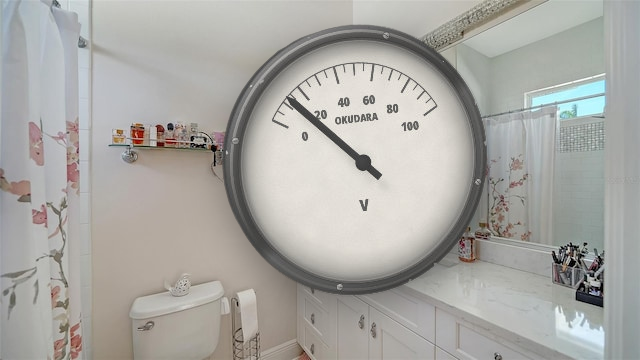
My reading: 12.5 V
